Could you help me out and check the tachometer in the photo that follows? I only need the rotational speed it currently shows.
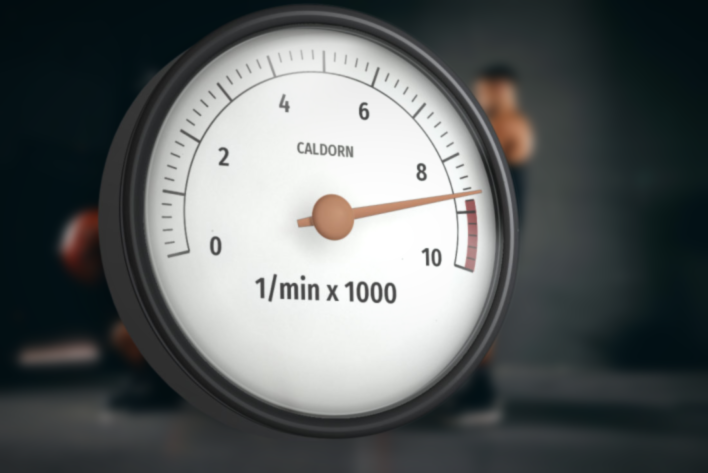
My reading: 8700 rpm
